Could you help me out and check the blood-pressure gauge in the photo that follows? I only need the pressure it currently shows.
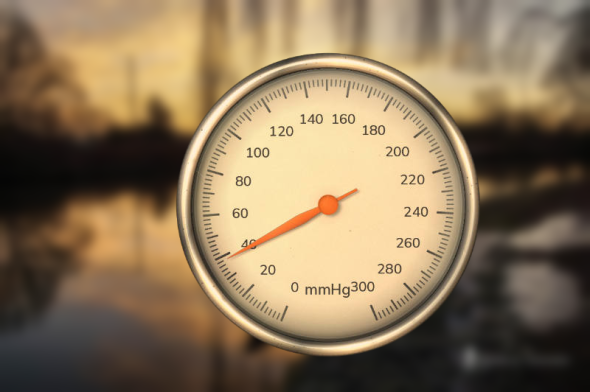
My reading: 38 mmHg
